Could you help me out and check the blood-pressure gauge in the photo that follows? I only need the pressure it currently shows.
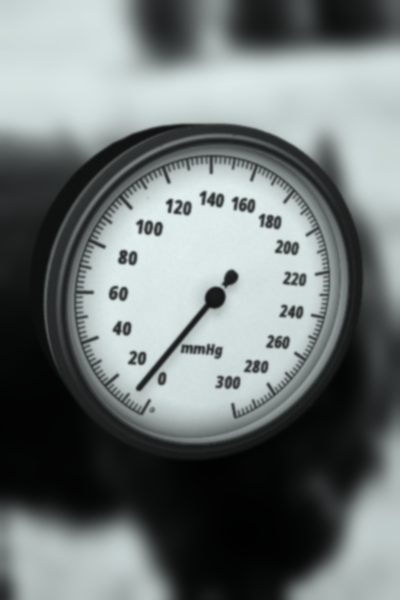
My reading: 10 mmHg
